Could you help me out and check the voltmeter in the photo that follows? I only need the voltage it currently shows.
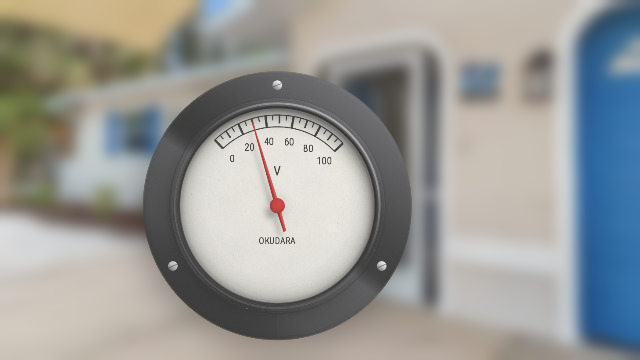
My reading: 30 V
